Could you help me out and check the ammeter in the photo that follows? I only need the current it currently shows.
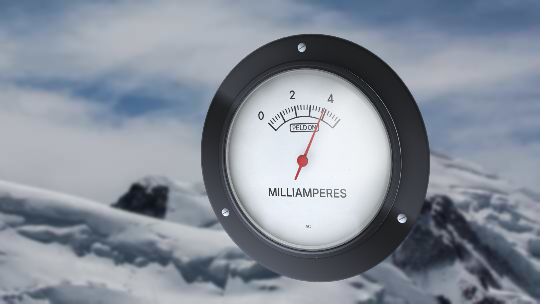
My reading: 4 mA
